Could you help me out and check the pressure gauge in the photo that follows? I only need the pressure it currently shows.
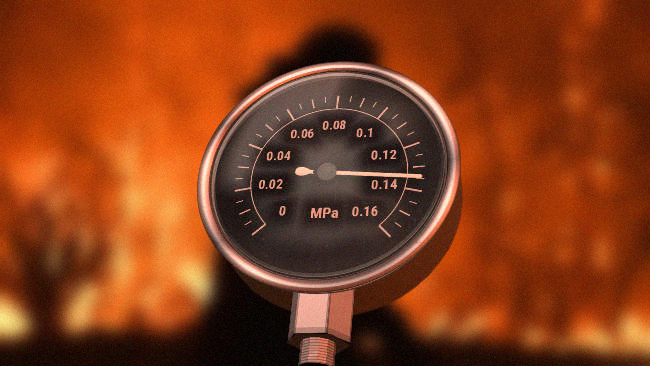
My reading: 0.135 MPa
